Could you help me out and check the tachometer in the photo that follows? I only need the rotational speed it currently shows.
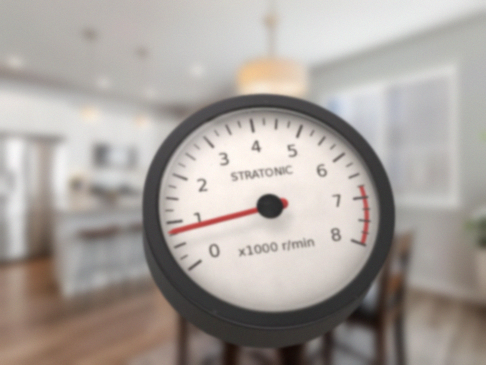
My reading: 750 rpm
